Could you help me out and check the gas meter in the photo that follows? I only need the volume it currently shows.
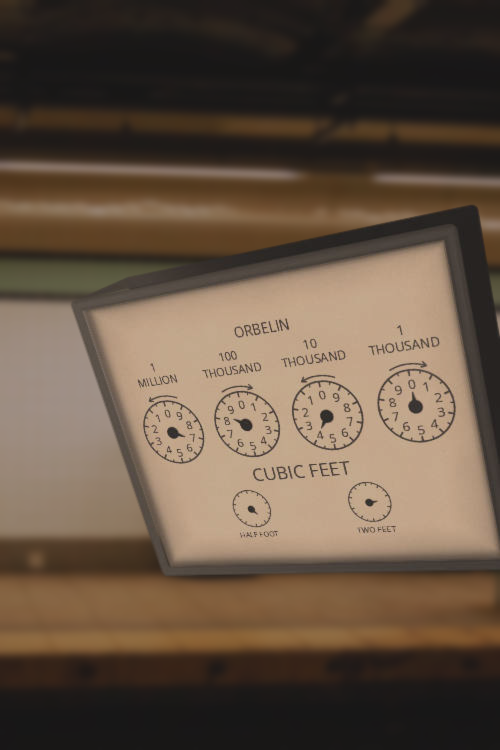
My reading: 684000 ft³
